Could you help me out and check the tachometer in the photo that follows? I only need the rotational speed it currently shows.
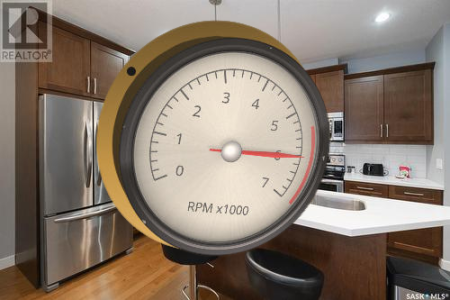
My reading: 6000 rpm
